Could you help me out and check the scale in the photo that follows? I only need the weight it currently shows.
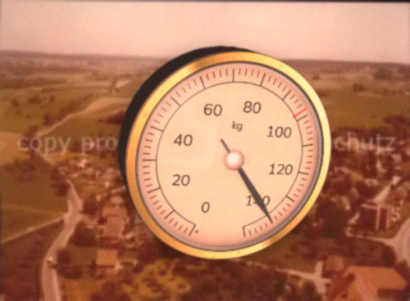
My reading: 140 kg
